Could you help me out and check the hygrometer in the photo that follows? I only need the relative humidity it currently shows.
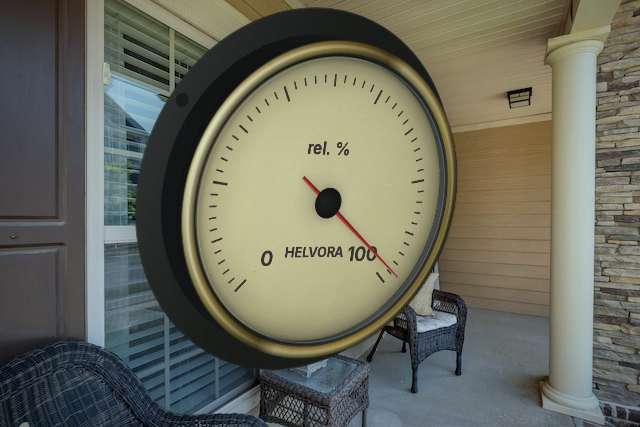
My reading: 98 %
